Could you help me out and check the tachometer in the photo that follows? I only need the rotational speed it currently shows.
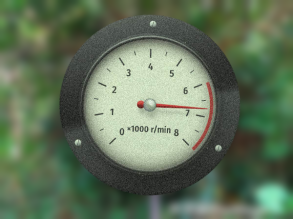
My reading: 6750 rpm
